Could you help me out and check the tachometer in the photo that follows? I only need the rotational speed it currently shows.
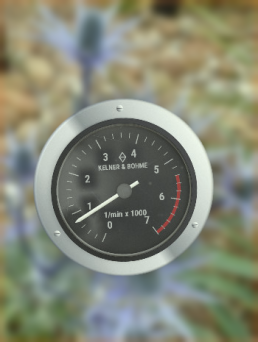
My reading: 800 rpm
